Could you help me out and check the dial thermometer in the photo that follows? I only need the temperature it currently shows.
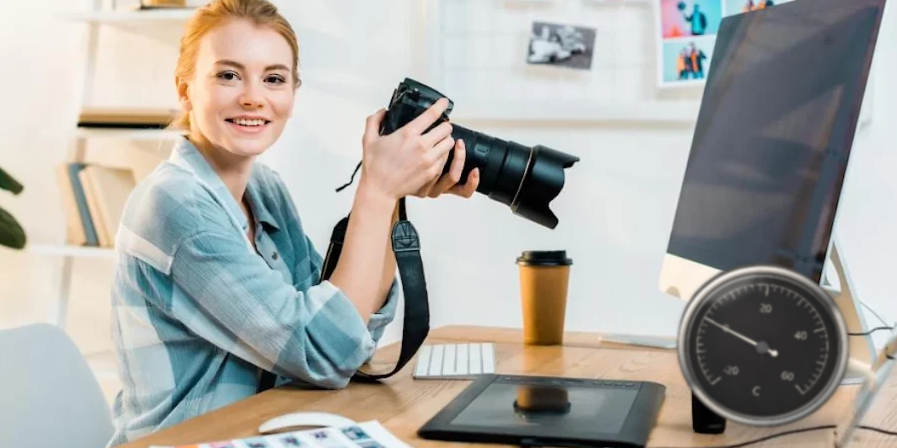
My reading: 0 °C
